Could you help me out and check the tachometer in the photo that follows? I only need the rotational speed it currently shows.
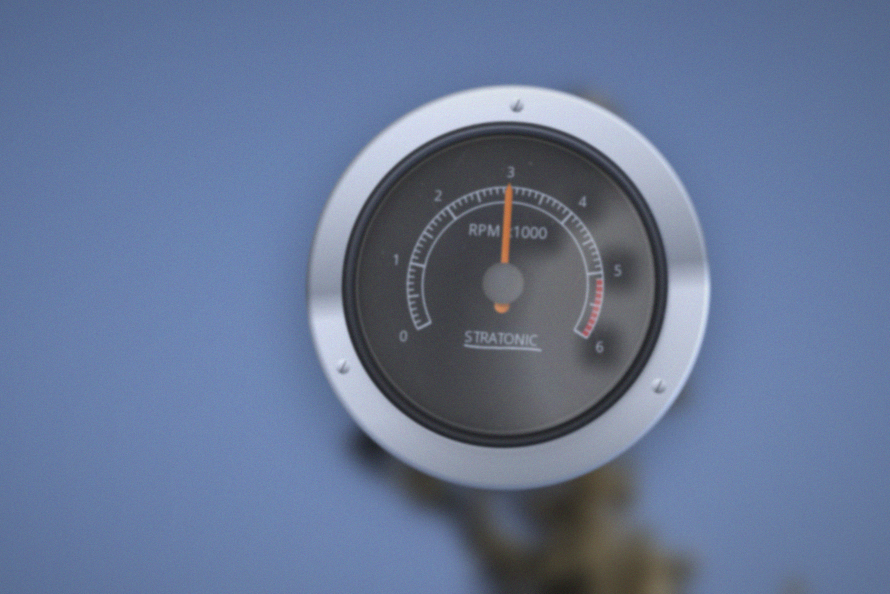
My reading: 3000 rpm
